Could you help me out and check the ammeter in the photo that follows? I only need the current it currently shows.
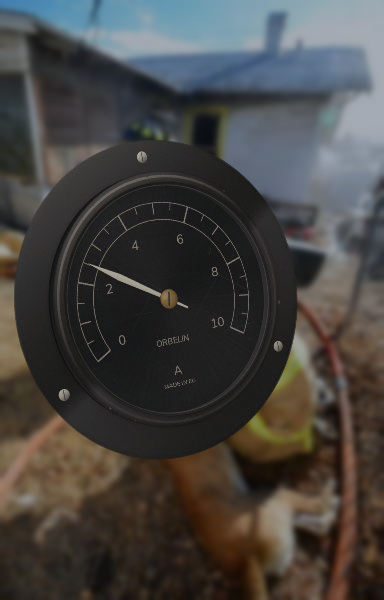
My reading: 2.5 A
